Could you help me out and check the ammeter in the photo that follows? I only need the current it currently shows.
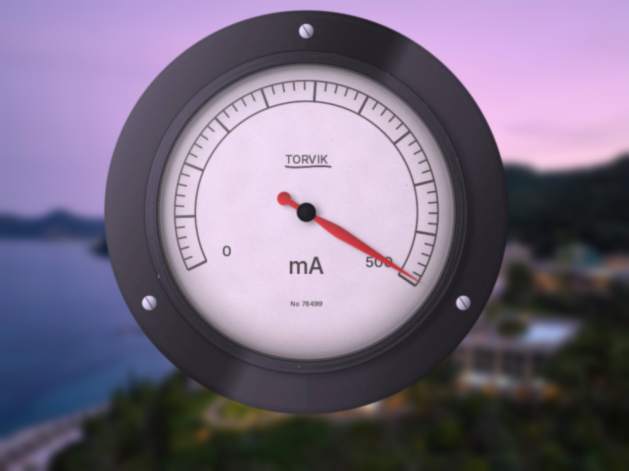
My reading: 495 mA
